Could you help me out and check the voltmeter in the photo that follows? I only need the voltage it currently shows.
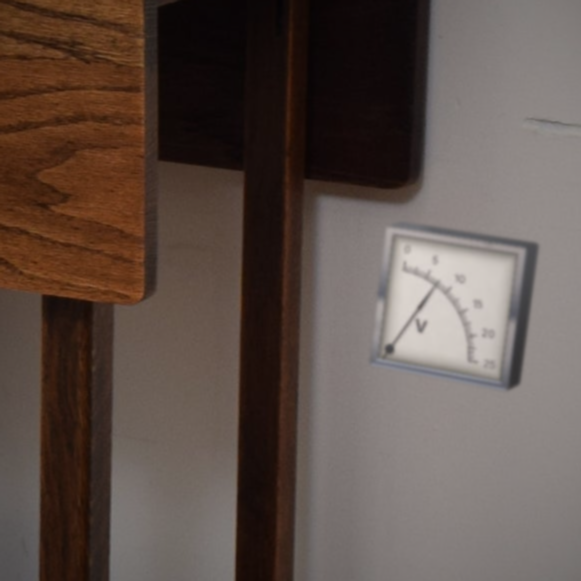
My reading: 7.5 V
